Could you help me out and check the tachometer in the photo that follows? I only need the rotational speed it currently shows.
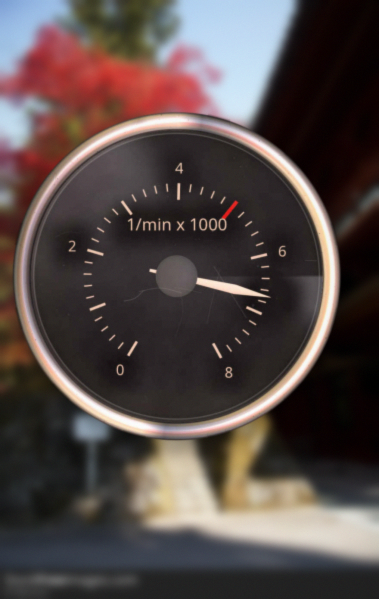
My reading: 6700 rpm
